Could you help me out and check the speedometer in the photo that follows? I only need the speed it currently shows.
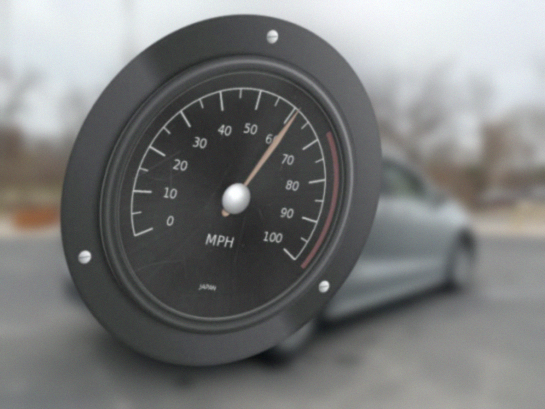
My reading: 60 mph
